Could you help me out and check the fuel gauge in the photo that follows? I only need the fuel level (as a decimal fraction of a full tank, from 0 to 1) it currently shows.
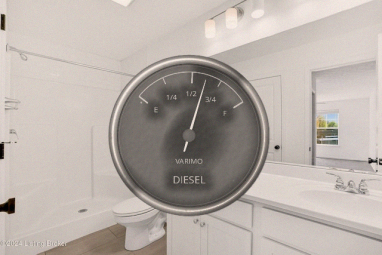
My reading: 0.625
